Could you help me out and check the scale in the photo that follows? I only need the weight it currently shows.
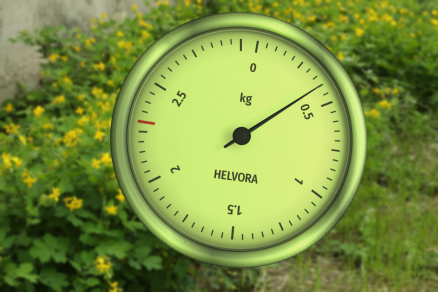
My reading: 0.4 kg
